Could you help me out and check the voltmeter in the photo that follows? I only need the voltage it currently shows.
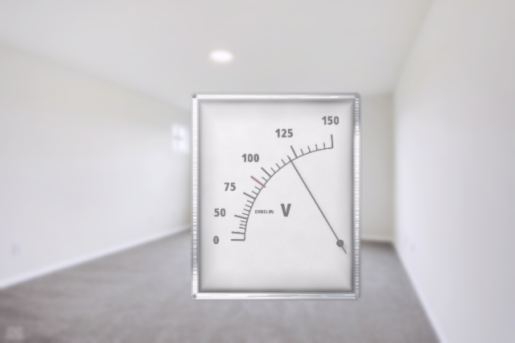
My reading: 120 V
